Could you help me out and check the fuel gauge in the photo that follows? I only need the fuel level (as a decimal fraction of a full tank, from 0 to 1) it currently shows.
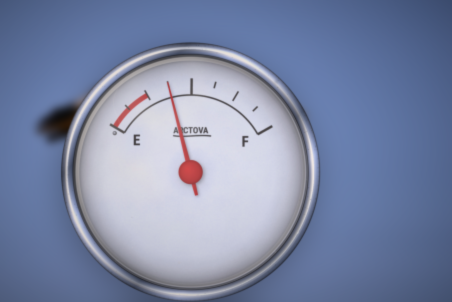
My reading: 0.375
